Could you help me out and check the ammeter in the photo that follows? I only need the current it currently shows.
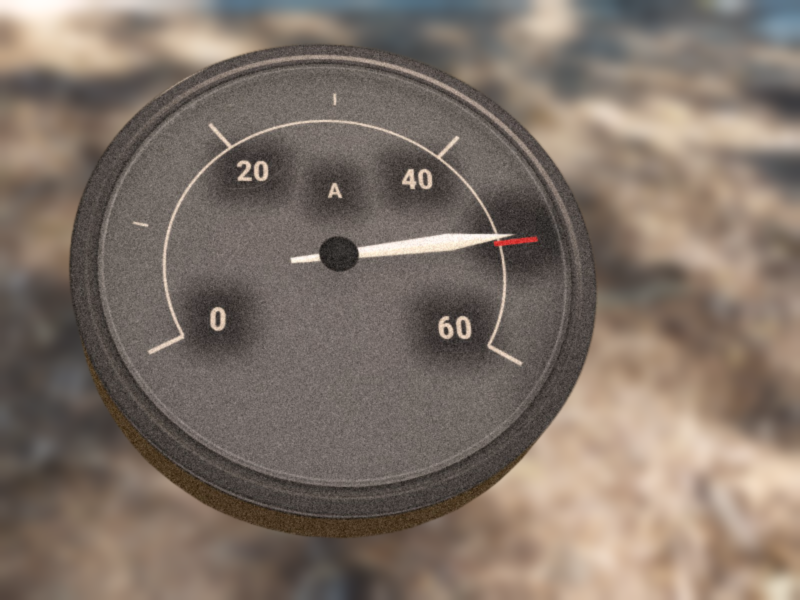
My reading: 50 A
